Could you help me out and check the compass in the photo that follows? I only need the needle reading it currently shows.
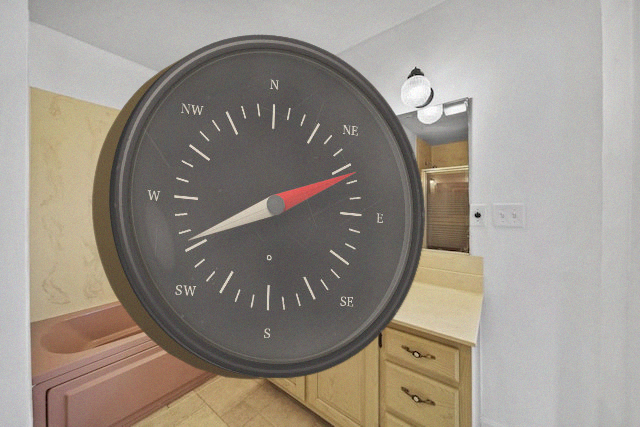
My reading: 65 °
